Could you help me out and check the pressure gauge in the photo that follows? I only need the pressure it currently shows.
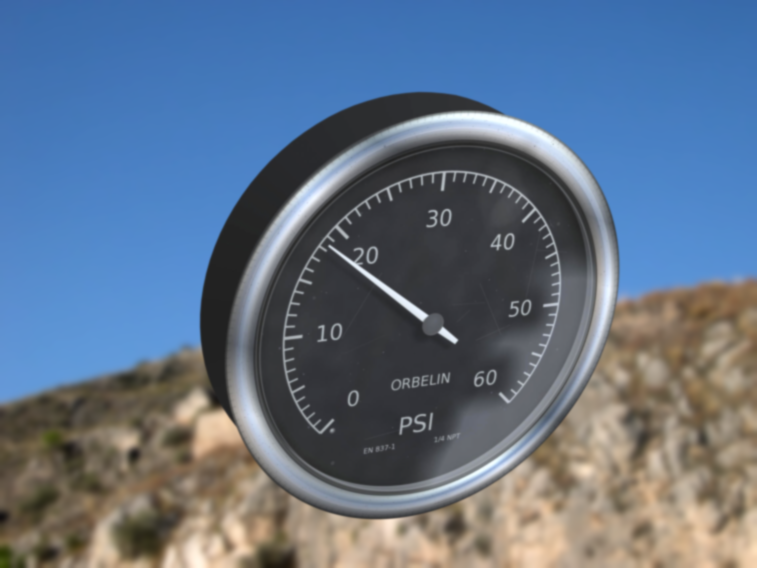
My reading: 18.5 psi
